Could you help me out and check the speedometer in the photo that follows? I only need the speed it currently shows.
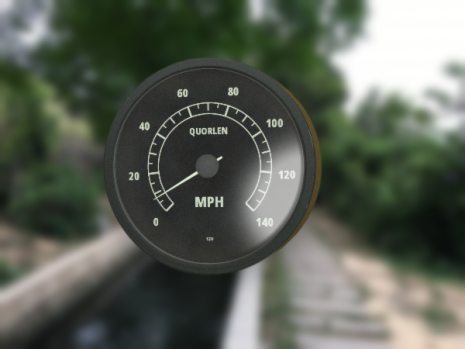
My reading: 7.5 mph
